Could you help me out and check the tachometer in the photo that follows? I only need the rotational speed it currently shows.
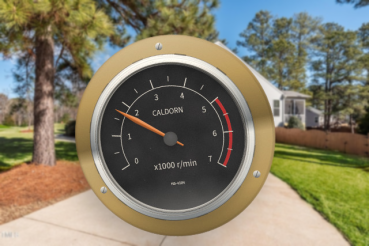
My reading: 1750 rpm
